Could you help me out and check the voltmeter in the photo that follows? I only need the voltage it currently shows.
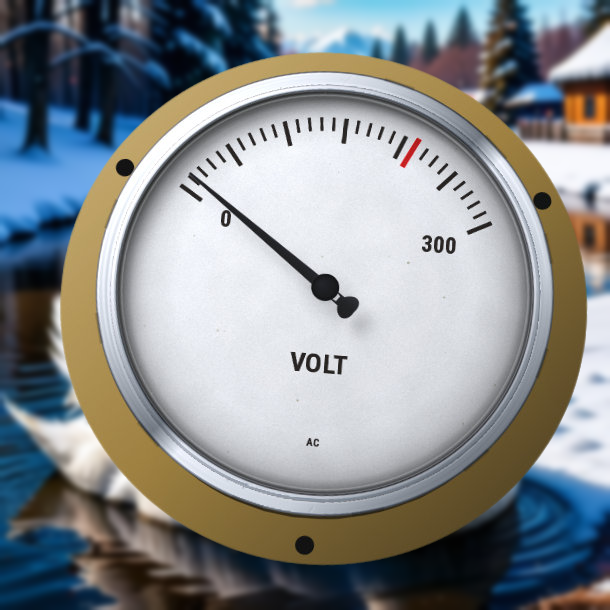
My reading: 10 V
